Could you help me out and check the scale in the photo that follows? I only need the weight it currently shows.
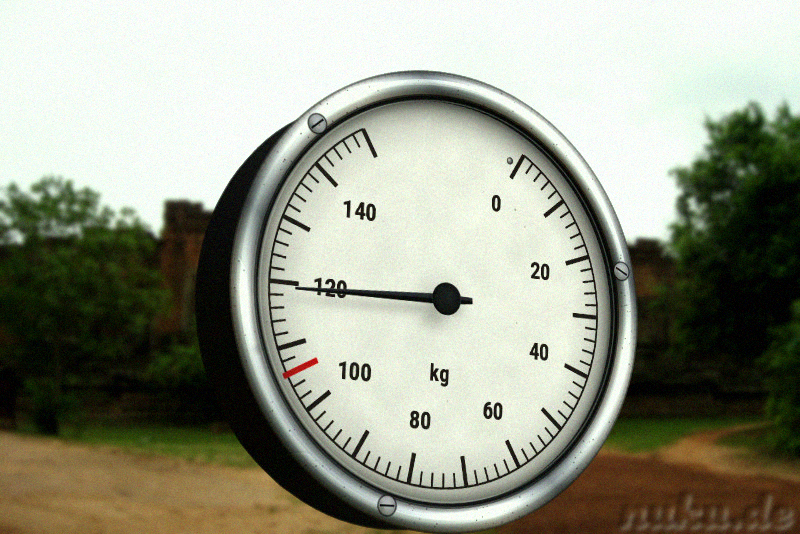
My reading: 119 kg
